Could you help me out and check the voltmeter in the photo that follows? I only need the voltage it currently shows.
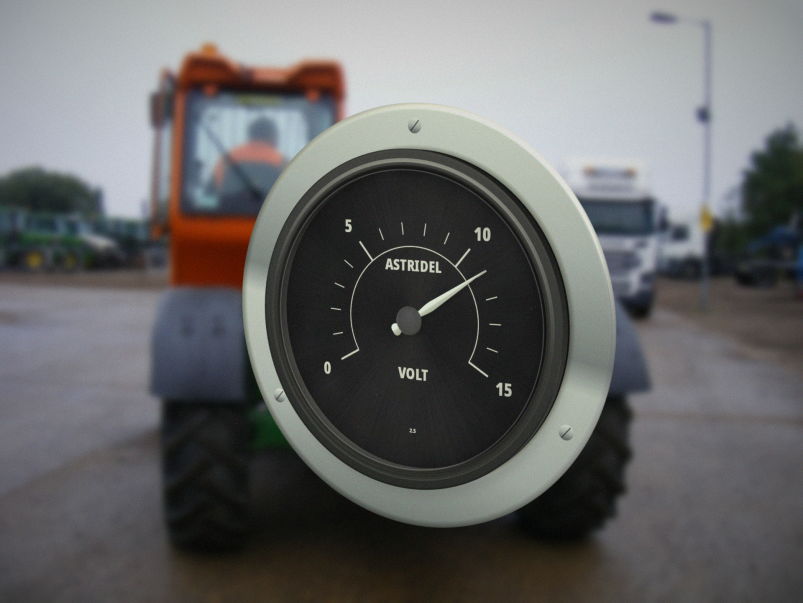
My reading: 11 V
